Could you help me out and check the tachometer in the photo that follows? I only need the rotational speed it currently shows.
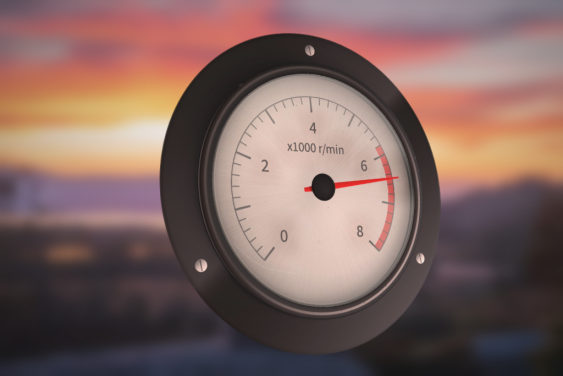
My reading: 6500 rpm
